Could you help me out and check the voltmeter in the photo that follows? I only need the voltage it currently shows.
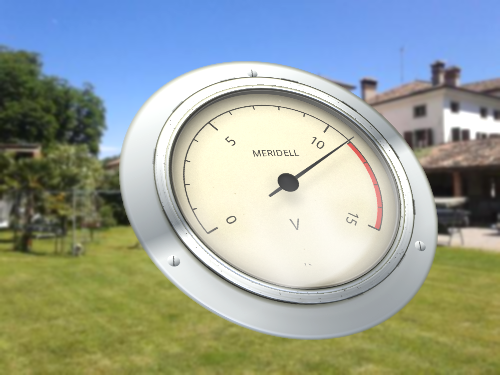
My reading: 11 V
